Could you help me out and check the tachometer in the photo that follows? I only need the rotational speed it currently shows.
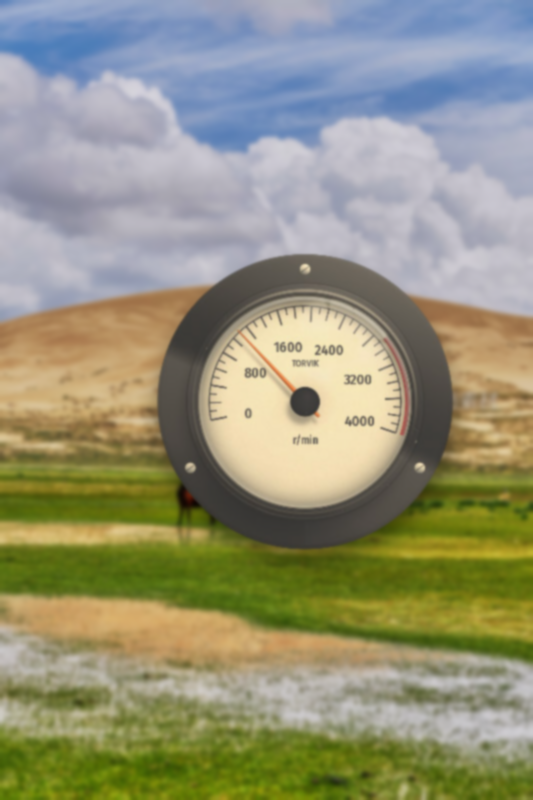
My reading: 1100 rpm
